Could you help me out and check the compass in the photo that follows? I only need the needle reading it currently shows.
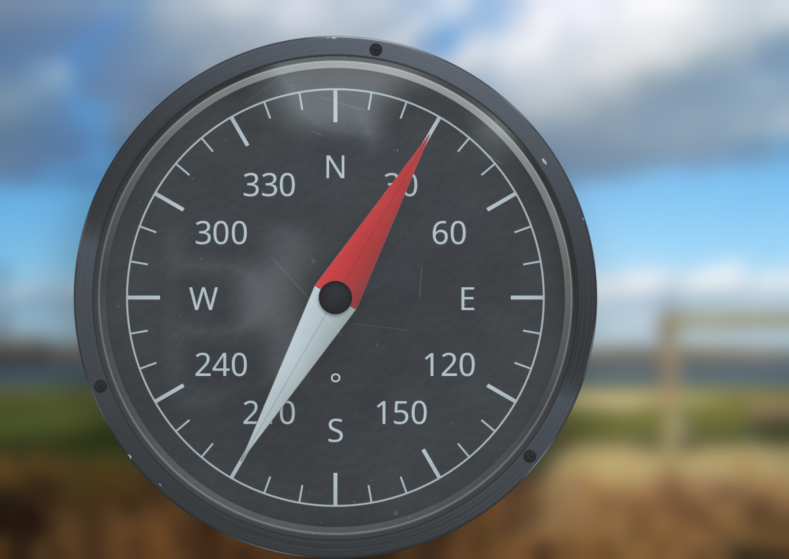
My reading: 30 °
